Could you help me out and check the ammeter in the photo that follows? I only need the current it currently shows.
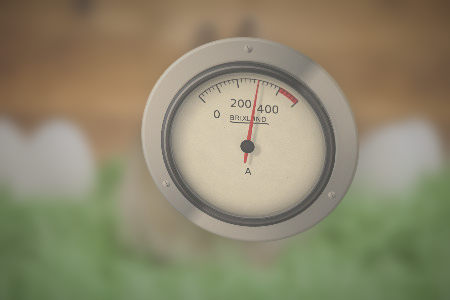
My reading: 300 A
